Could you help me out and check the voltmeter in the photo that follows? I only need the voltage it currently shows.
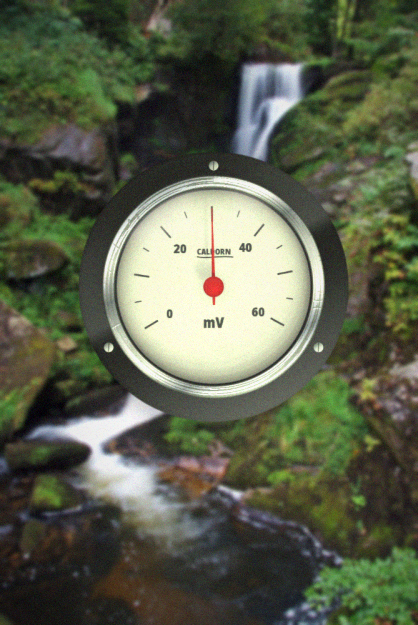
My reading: 30 mV
